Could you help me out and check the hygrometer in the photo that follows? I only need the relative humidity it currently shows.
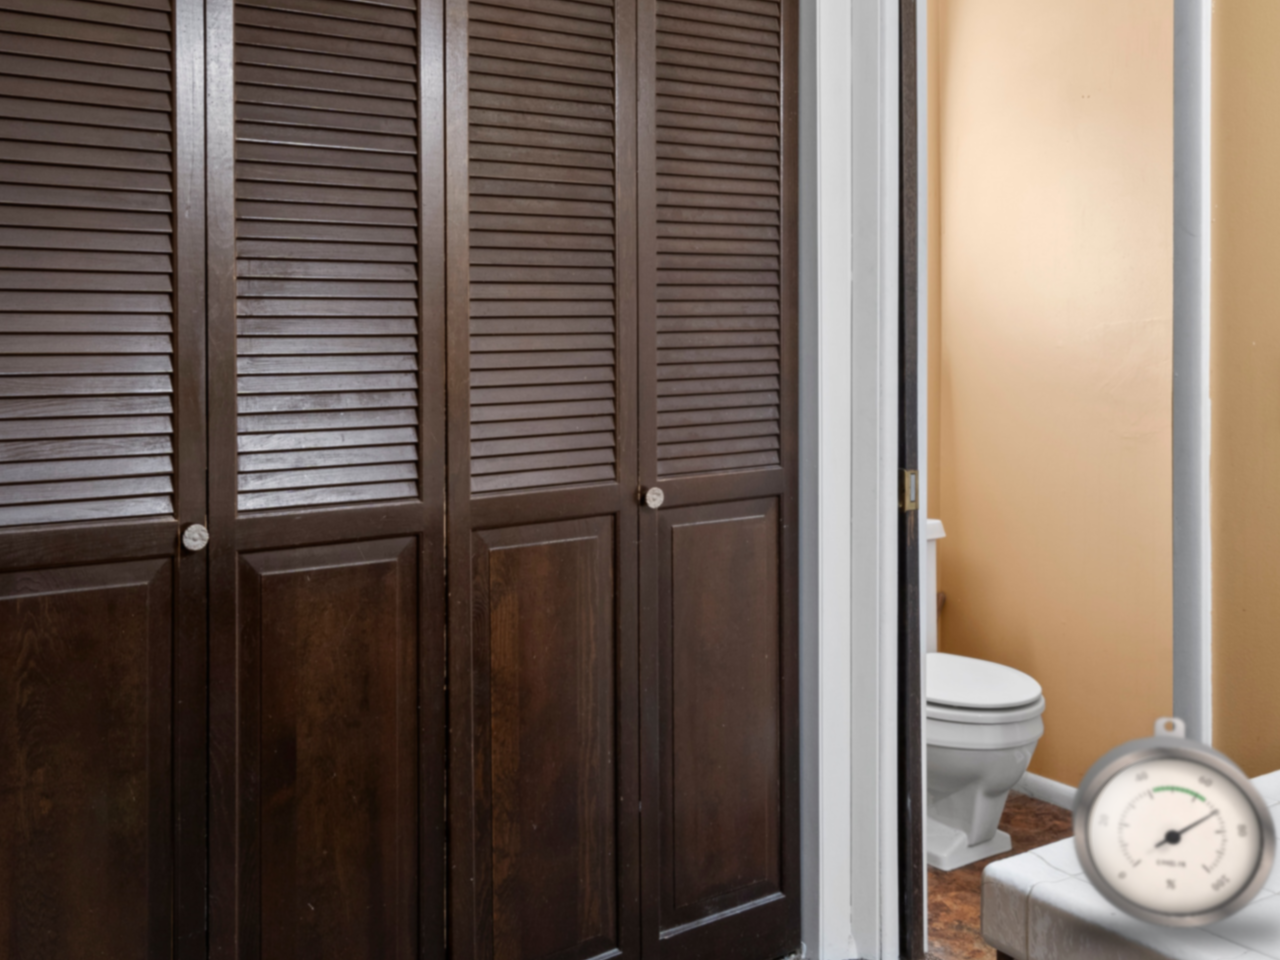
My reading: 70 %
